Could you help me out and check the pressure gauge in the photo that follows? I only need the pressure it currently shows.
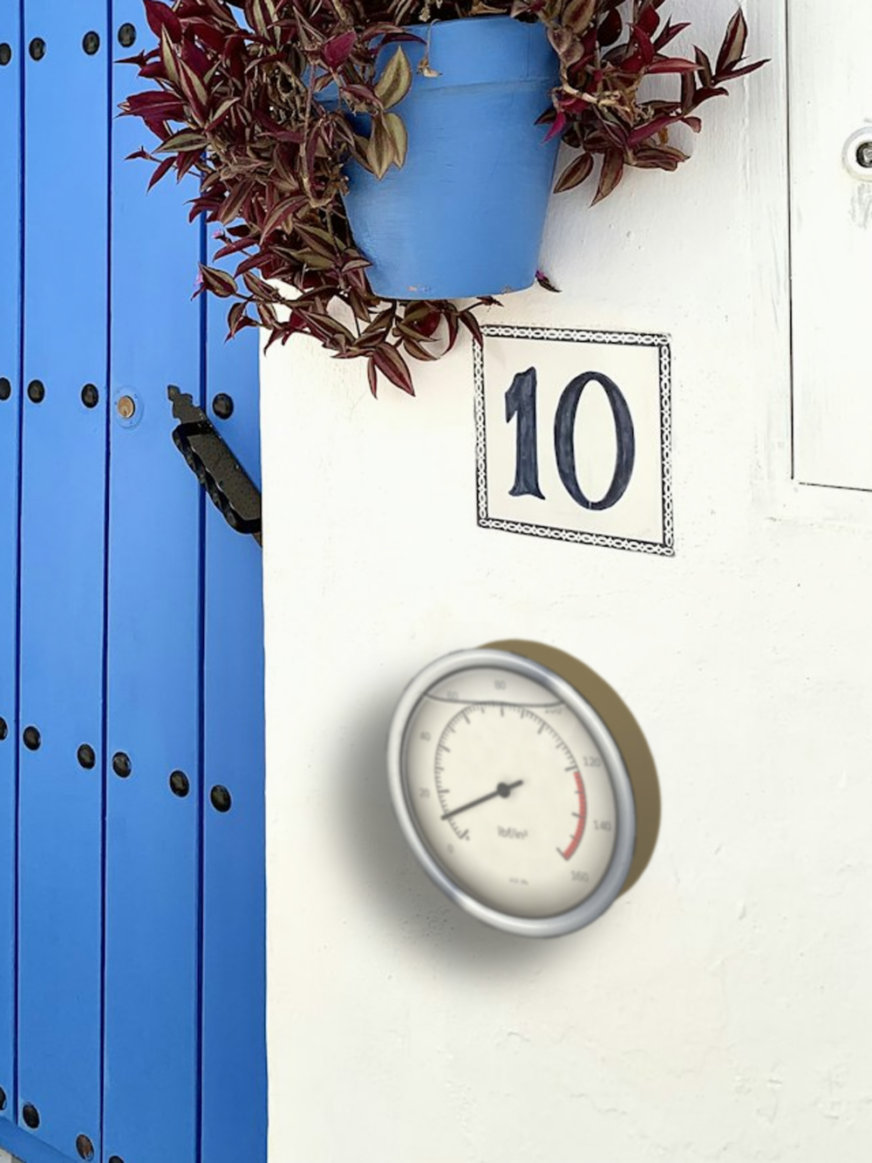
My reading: 10 psi
